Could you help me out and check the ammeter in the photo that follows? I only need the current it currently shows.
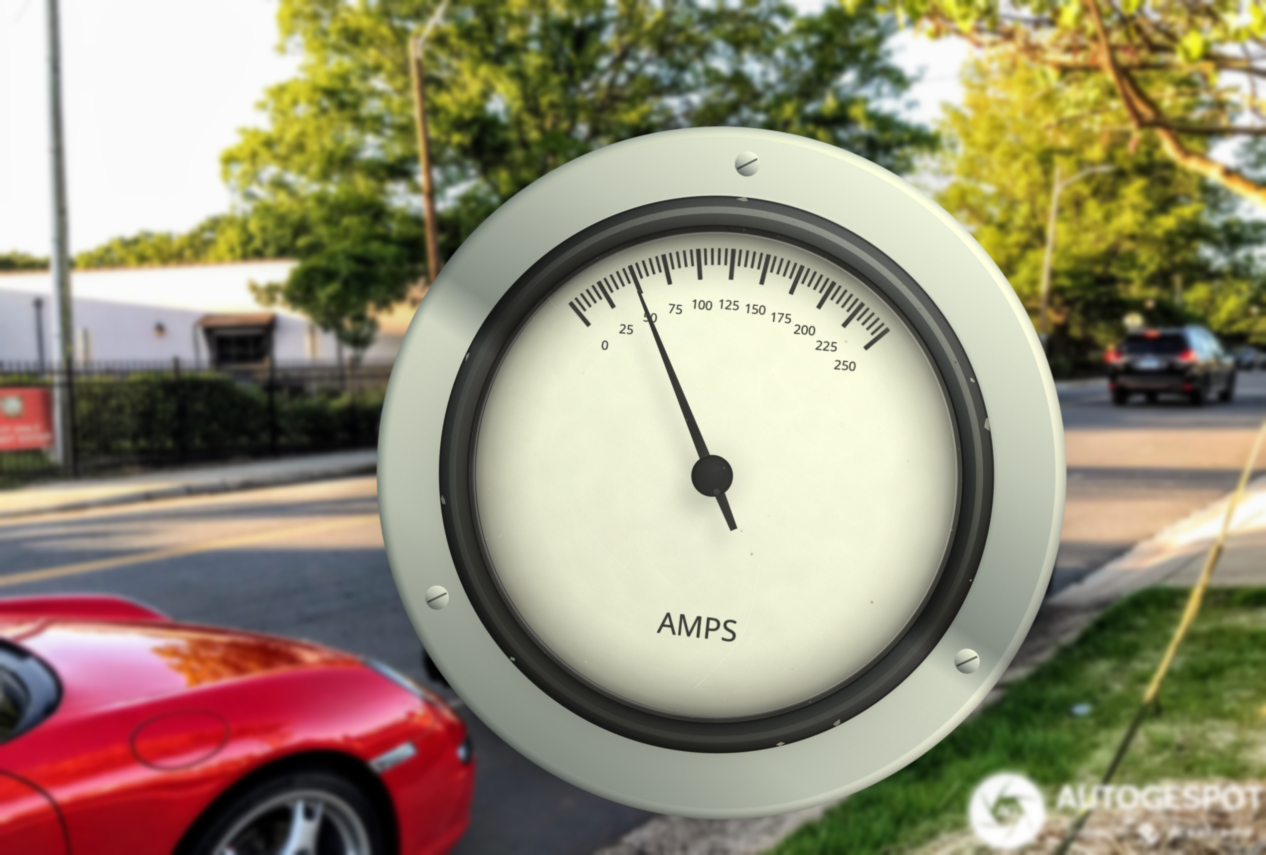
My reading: 50 A
